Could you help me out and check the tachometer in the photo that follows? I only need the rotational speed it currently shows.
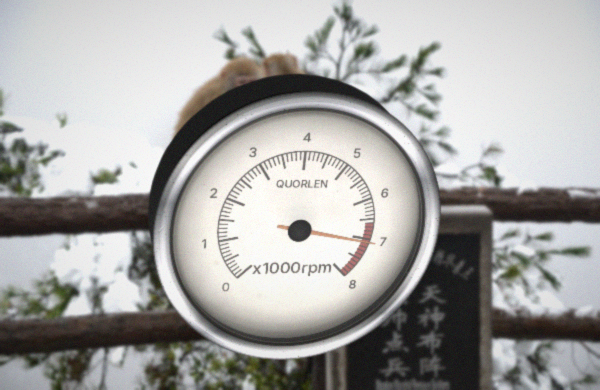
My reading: 7000 rpm
